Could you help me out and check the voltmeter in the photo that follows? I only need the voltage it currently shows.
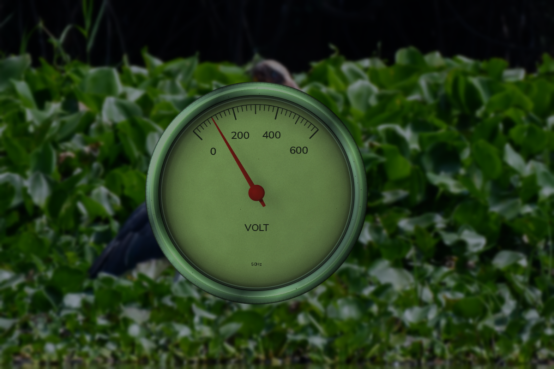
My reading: 100 V
